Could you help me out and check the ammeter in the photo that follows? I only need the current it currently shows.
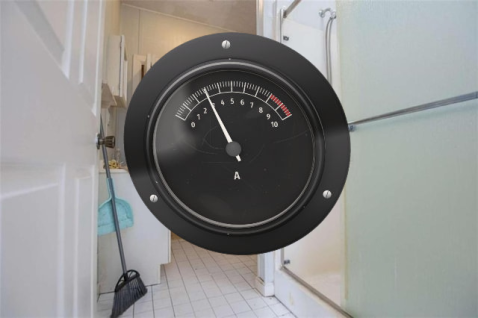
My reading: 3 A
